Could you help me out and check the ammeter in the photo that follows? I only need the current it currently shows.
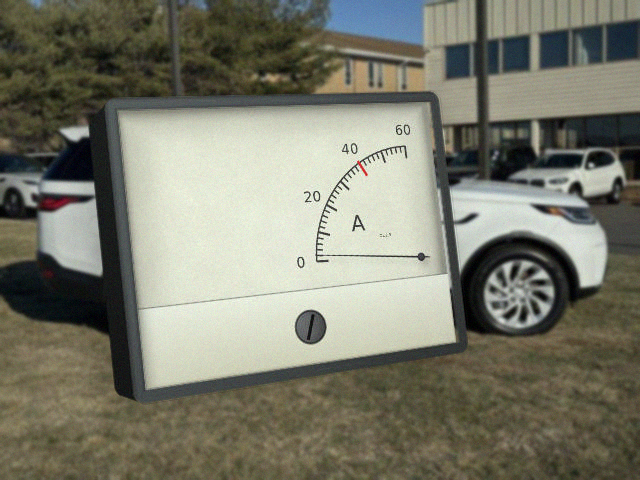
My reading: 2 A
